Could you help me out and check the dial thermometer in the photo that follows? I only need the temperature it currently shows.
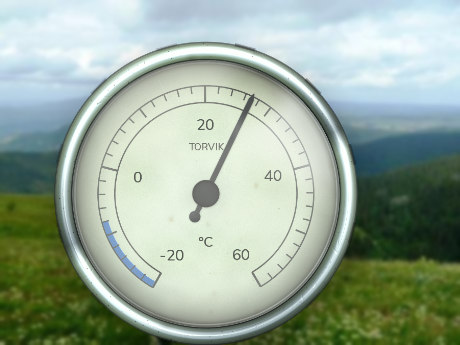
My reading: 27 °C
